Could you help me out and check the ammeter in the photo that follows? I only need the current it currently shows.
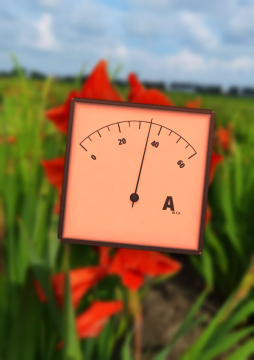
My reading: 35 A
